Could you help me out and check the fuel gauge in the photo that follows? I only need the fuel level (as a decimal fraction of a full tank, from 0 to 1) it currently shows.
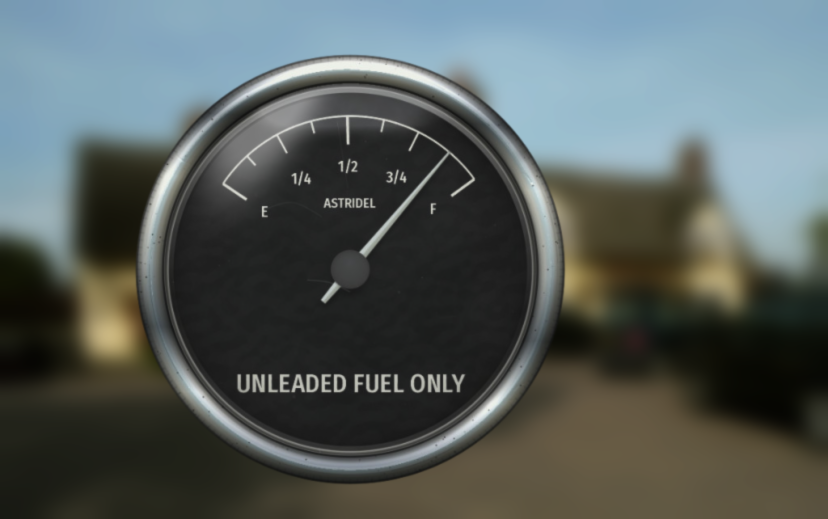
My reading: 0.875
